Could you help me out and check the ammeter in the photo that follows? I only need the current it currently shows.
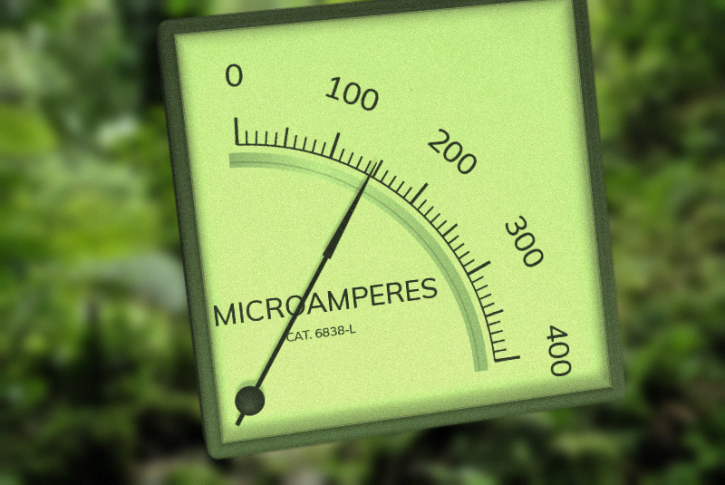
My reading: 145 µA
